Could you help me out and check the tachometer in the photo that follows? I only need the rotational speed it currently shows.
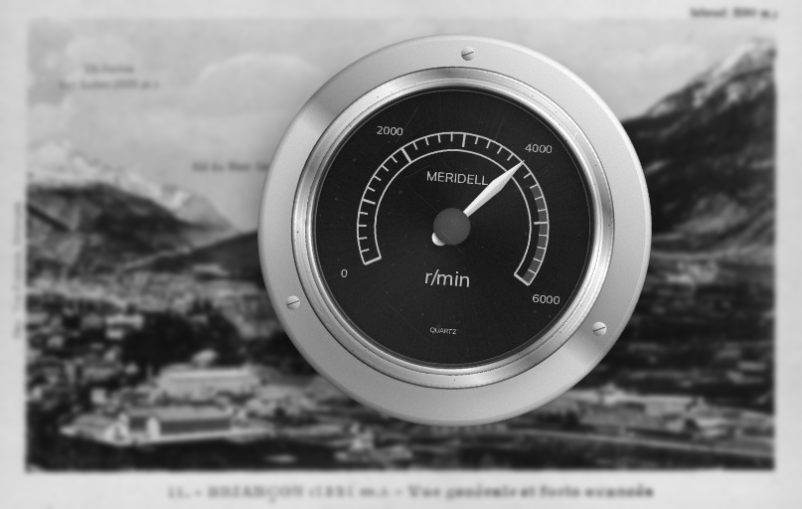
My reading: 4000 rpm
